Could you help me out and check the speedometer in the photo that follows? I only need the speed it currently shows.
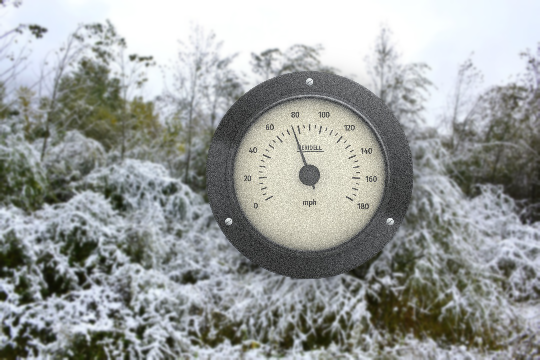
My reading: 75 mph
